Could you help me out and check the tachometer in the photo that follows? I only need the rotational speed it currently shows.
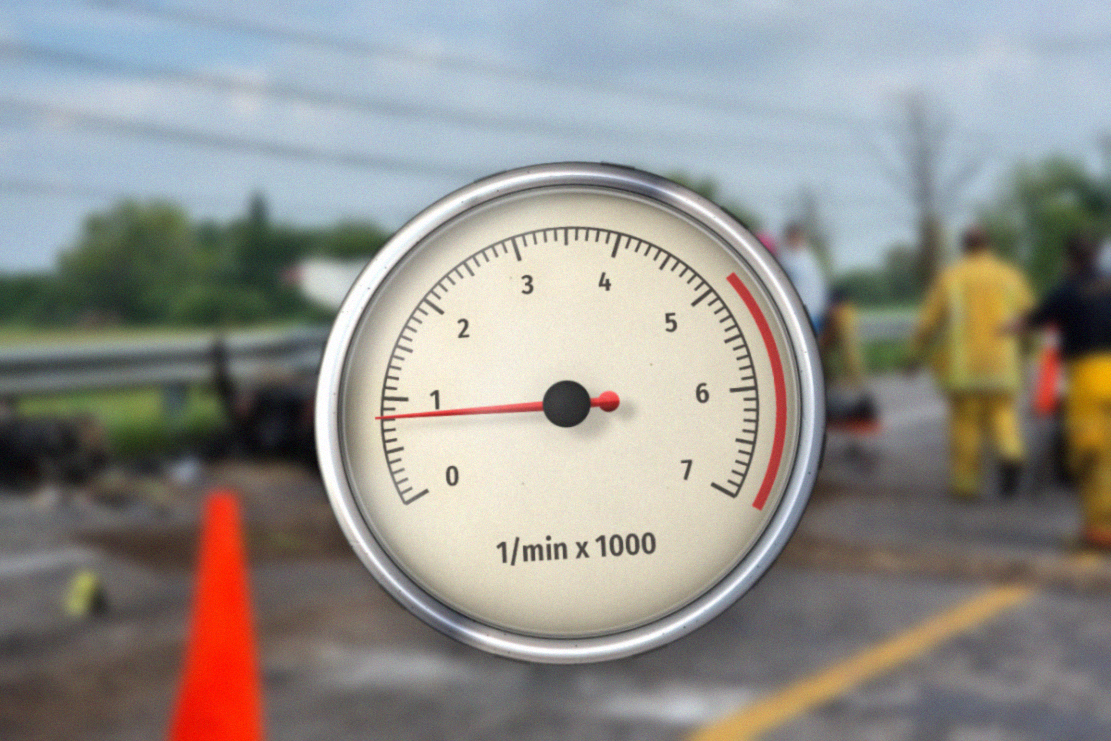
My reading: 800 rpm
